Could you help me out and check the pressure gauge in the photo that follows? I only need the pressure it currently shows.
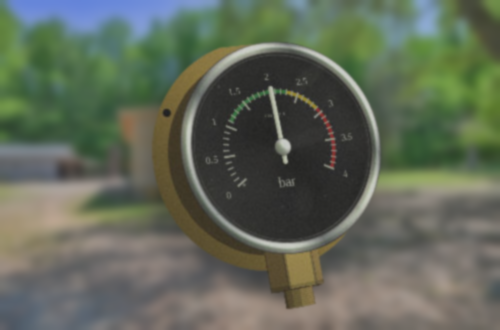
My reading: 2 bar
